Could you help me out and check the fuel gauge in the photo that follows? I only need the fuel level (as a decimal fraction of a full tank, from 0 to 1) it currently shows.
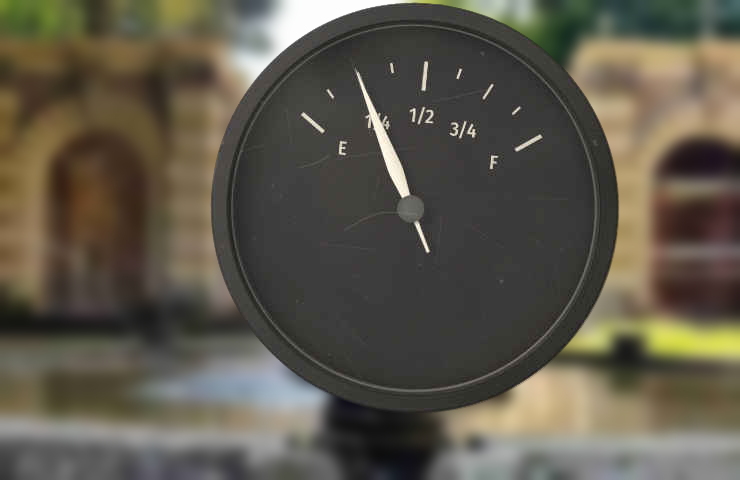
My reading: 0.25
